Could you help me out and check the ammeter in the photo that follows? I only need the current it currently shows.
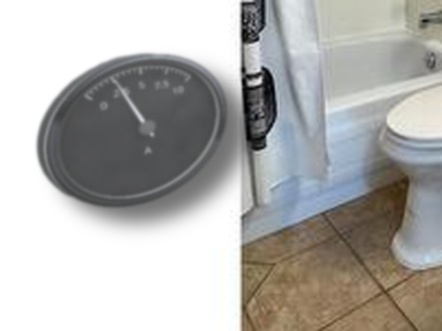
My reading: 2.5 A
